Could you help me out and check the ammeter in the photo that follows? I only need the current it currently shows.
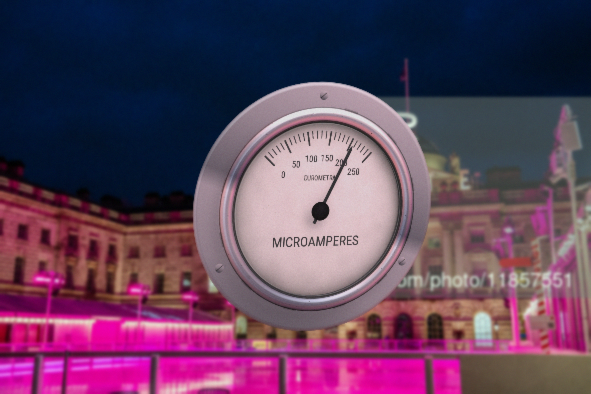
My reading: 200 µA
